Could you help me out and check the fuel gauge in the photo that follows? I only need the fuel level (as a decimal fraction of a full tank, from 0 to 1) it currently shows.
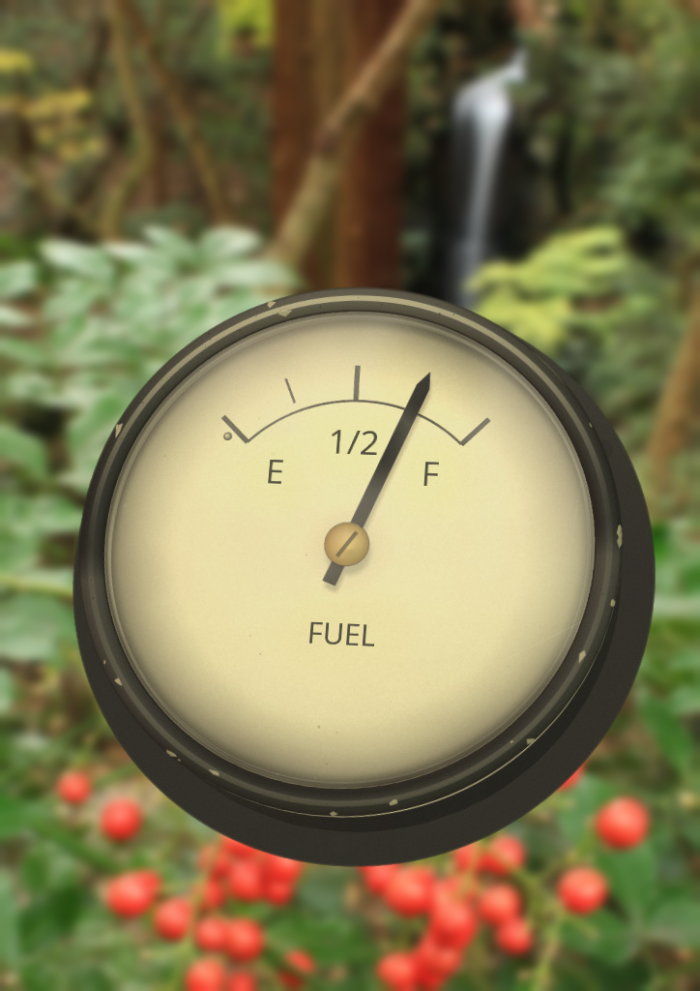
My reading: 0.75
